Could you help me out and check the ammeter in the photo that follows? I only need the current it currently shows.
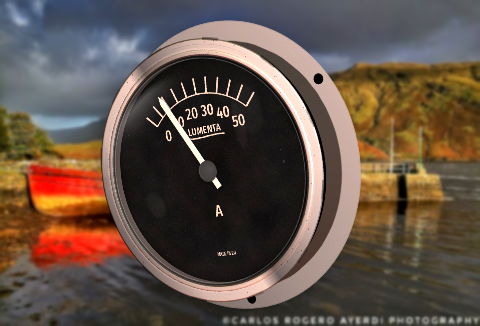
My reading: 10 A
